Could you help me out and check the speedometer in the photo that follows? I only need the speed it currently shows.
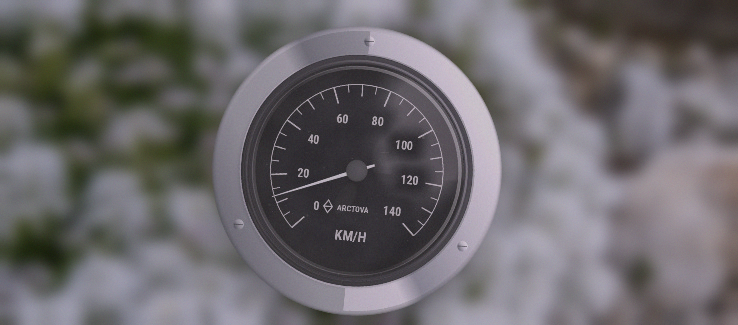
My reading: 12.5 km/h
